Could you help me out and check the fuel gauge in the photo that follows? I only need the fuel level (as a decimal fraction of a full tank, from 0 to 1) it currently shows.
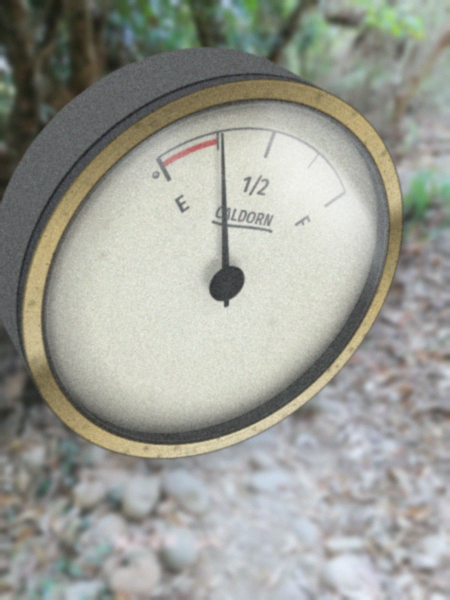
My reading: 0.25
